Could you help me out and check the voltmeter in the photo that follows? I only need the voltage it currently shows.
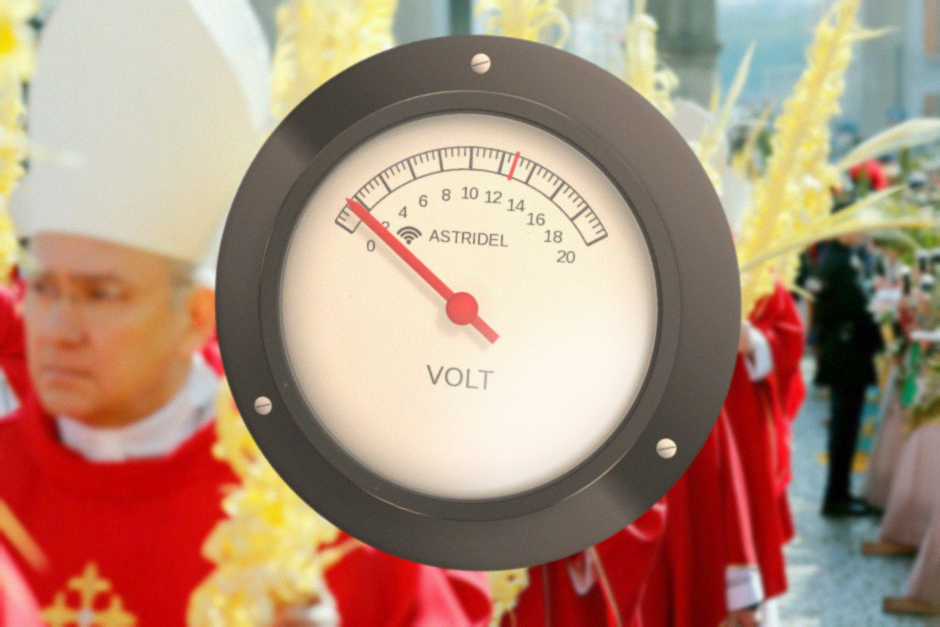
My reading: 1.6 V
